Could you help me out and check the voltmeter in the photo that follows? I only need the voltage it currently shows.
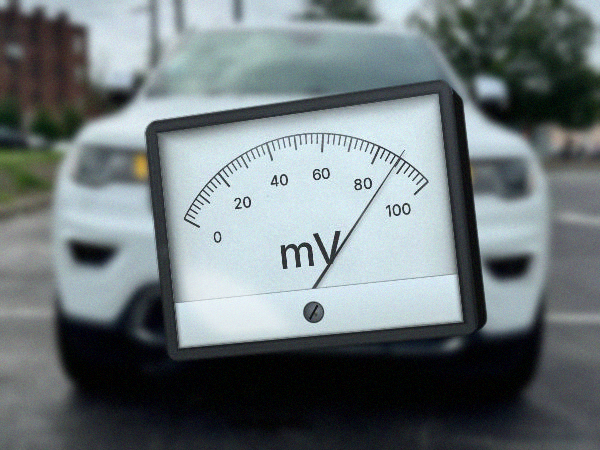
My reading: 88 mV
